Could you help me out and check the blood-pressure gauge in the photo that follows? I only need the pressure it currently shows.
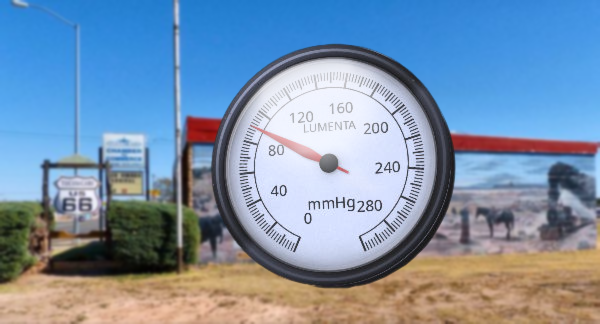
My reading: 90 mmHg
